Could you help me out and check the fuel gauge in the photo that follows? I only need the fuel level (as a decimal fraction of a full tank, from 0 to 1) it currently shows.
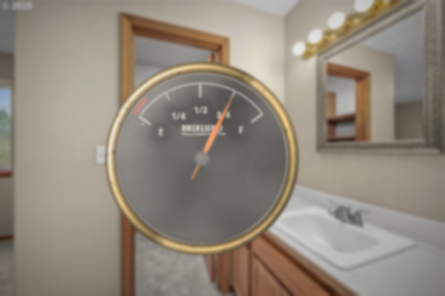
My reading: 0.75
